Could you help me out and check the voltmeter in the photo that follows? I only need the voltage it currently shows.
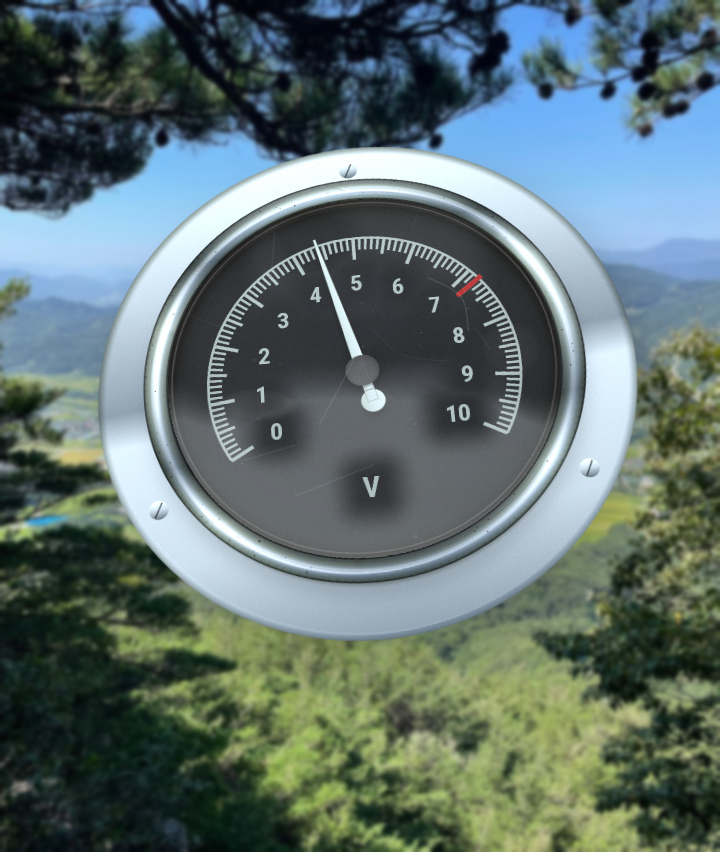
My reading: 4.4 V
